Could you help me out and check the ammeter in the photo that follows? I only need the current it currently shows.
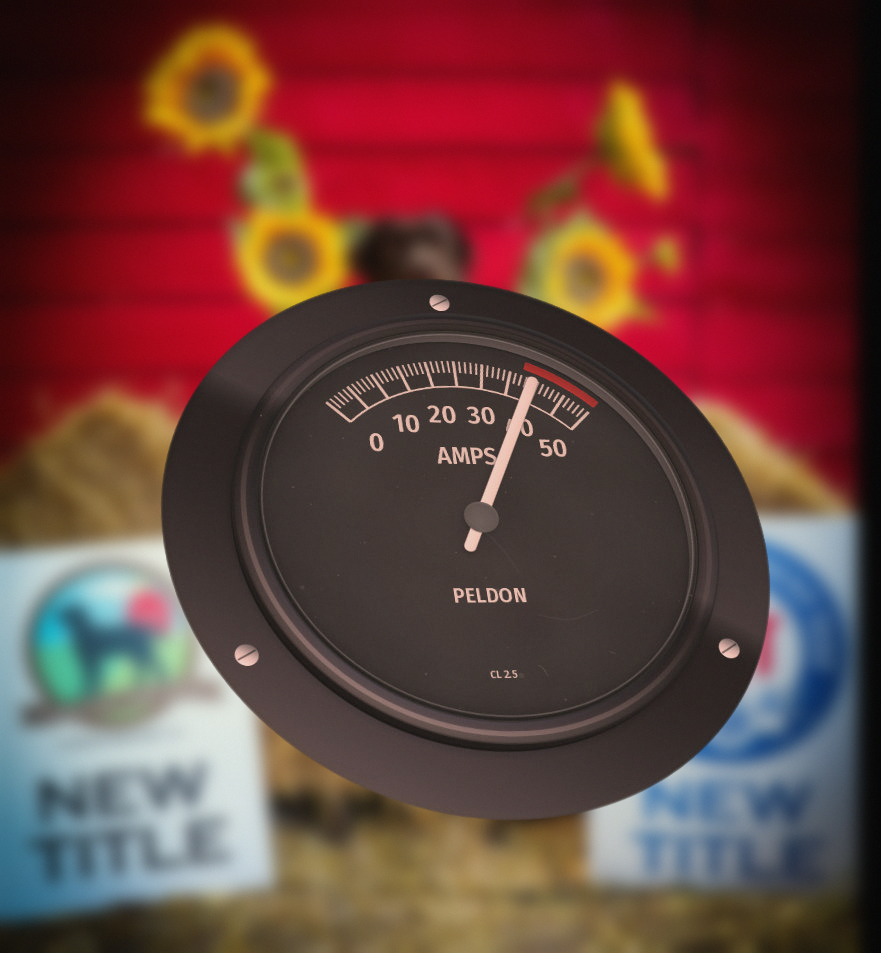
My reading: 39 A
